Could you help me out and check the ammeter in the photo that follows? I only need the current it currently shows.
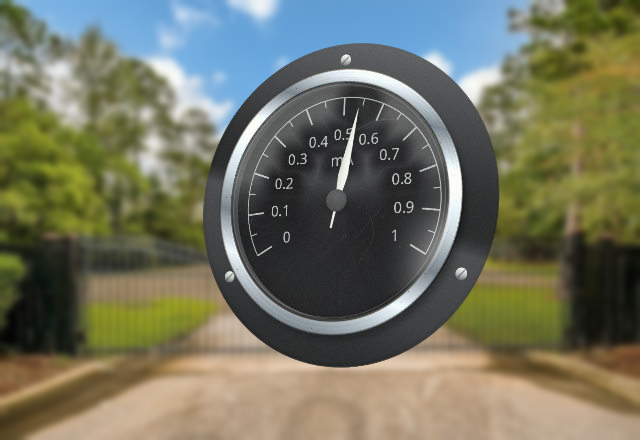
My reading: 0.55 mA
